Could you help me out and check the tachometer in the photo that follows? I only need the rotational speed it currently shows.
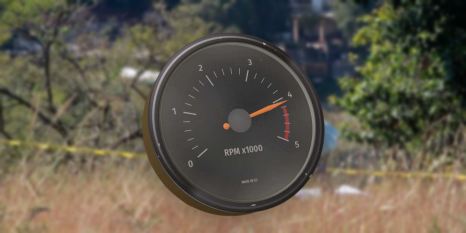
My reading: 4100 rpm
